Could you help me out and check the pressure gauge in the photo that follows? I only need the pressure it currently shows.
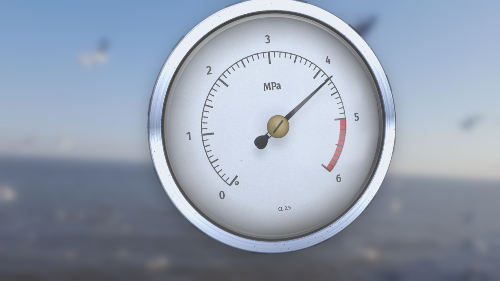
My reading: 4.2 MPa
